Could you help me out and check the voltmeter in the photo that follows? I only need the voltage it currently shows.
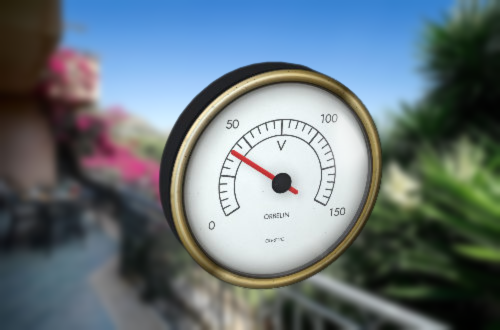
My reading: 40 V
